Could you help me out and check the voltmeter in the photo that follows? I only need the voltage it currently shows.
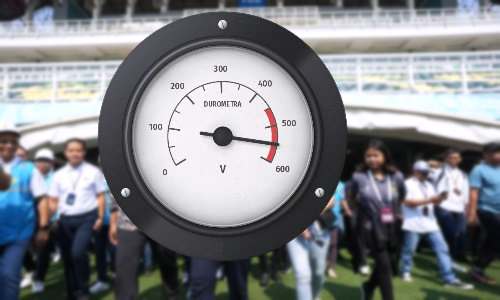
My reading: 550 V
